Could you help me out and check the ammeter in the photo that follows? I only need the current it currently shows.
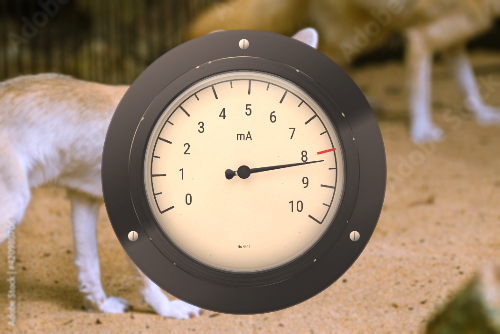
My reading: 8.25 mA
